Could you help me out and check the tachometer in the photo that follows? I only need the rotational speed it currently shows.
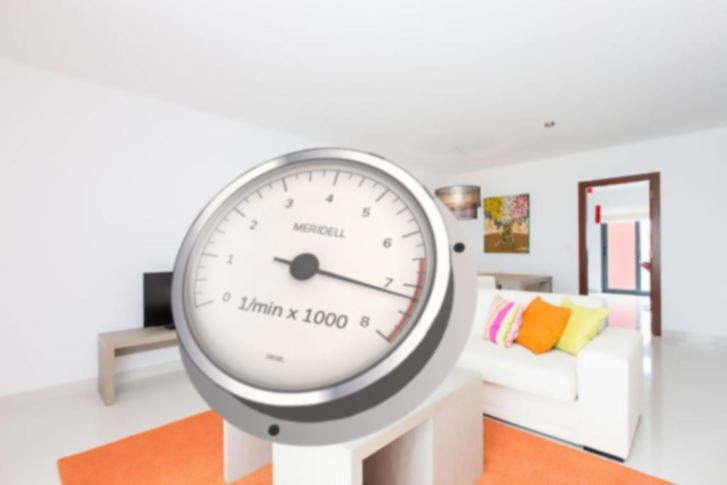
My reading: 7250 rpm
